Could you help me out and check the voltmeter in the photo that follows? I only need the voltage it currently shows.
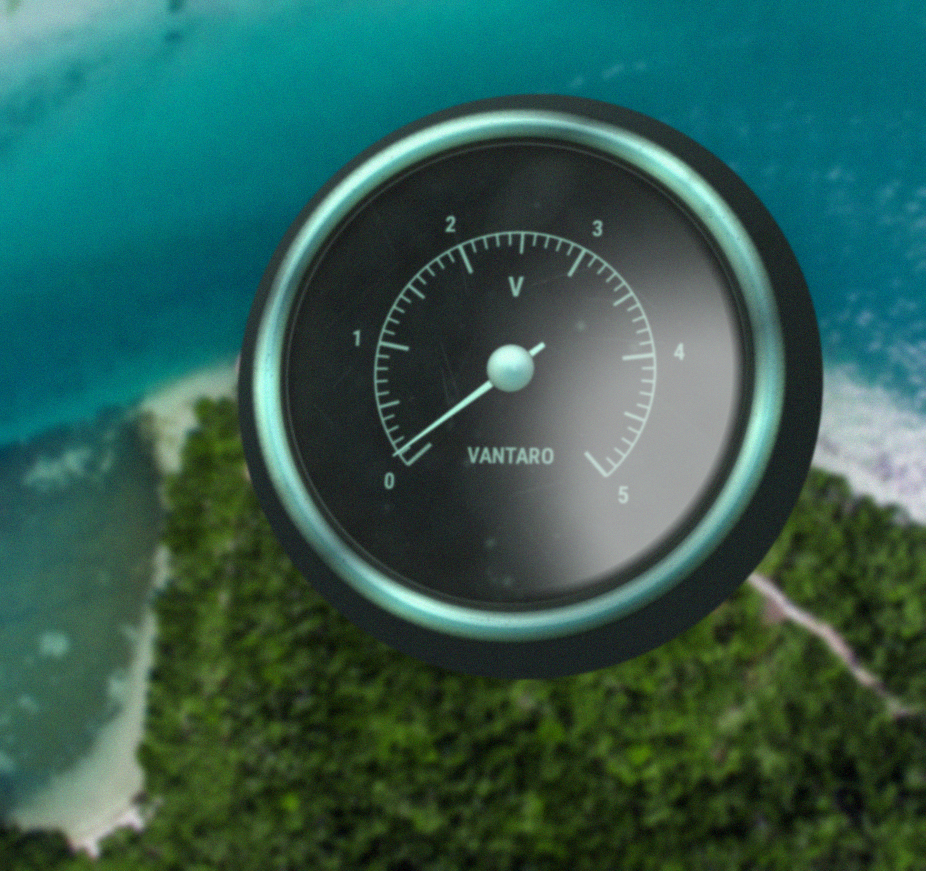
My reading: 0.1 V
